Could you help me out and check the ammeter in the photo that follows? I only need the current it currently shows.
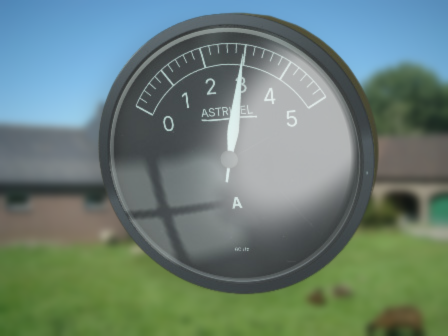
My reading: 3 A
